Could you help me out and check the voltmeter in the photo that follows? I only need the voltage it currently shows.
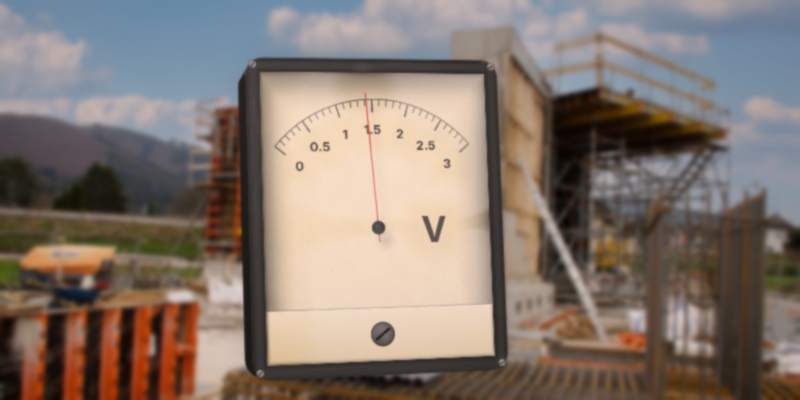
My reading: 1.4 V
